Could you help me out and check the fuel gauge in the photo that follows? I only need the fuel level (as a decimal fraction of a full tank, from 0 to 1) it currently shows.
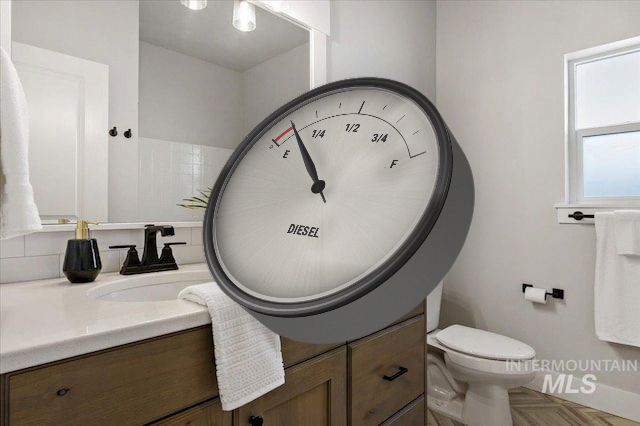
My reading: 0.125
